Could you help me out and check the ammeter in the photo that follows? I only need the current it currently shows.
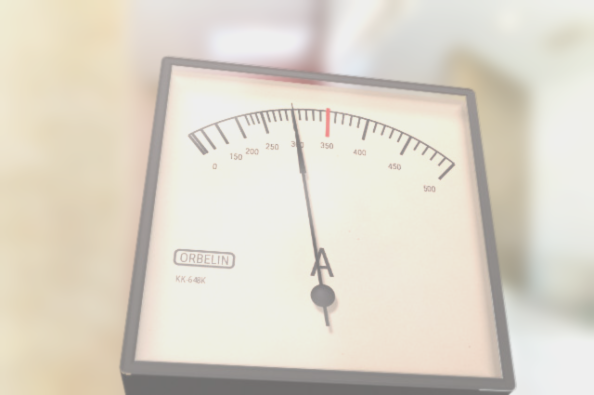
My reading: 300 A
